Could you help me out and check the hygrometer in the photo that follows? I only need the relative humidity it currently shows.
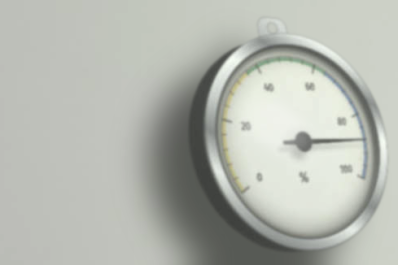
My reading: 88 %
